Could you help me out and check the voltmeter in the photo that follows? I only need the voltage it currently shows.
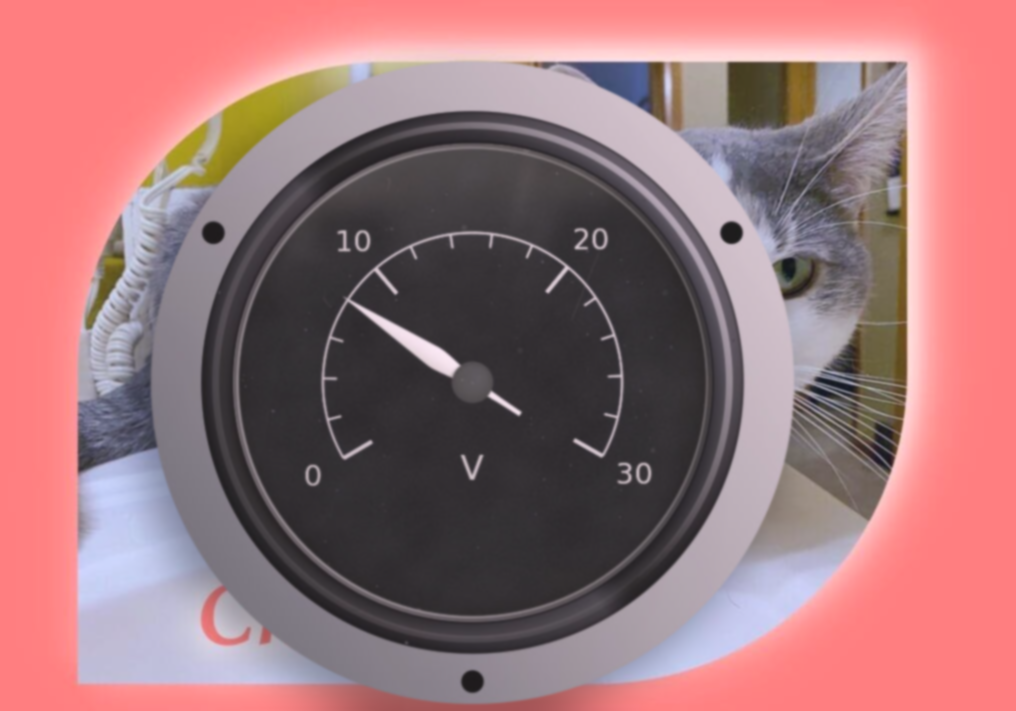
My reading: 8 V
